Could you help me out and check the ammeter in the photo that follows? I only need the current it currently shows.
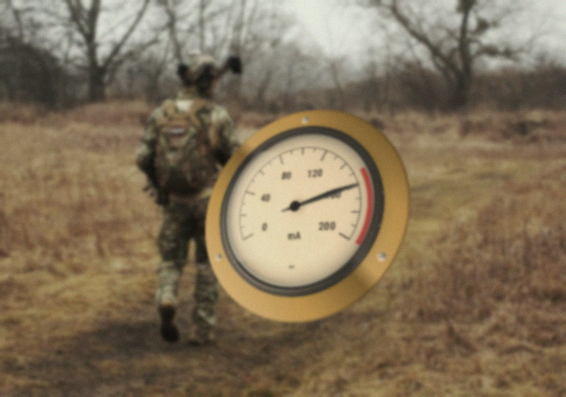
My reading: 160 mA
